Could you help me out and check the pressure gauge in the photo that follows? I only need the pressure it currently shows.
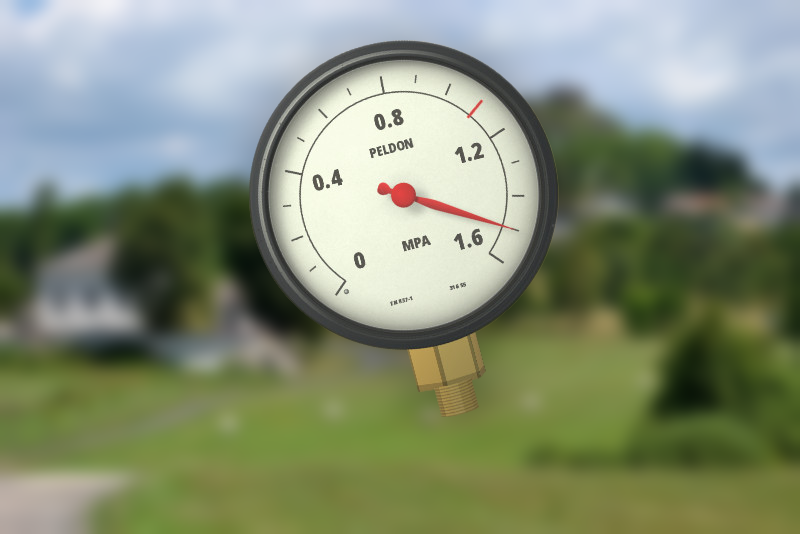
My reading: 1.5 MPa
